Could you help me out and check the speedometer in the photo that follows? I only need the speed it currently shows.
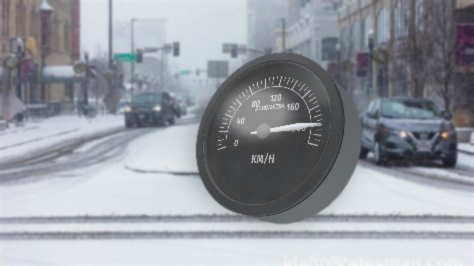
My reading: 200 km/h
